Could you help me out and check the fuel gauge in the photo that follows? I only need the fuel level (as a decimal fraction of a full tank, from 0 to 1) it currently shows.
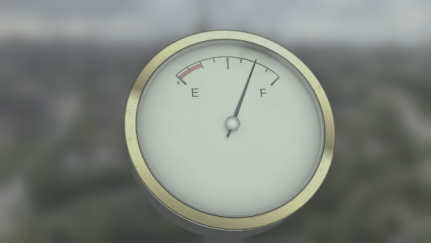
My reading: 0.75
